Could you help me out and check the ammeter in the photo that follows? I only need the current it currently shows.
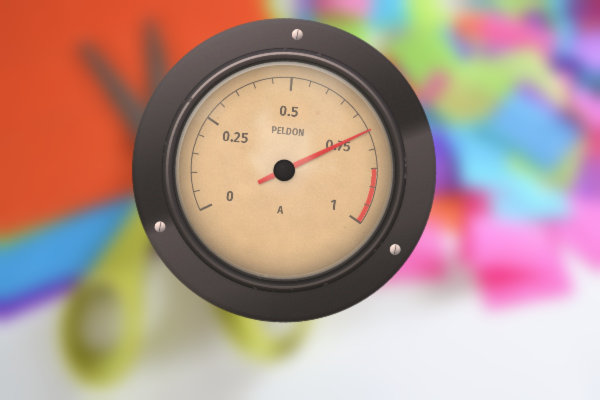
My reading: 0.75 A
